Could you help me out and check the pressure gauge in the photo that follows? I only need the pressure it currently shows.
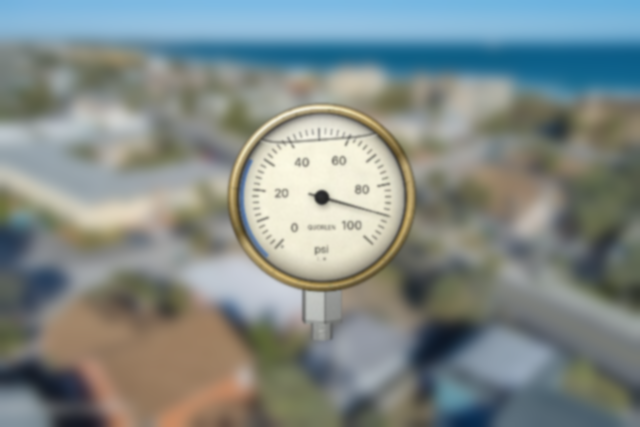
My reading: 90 psi
